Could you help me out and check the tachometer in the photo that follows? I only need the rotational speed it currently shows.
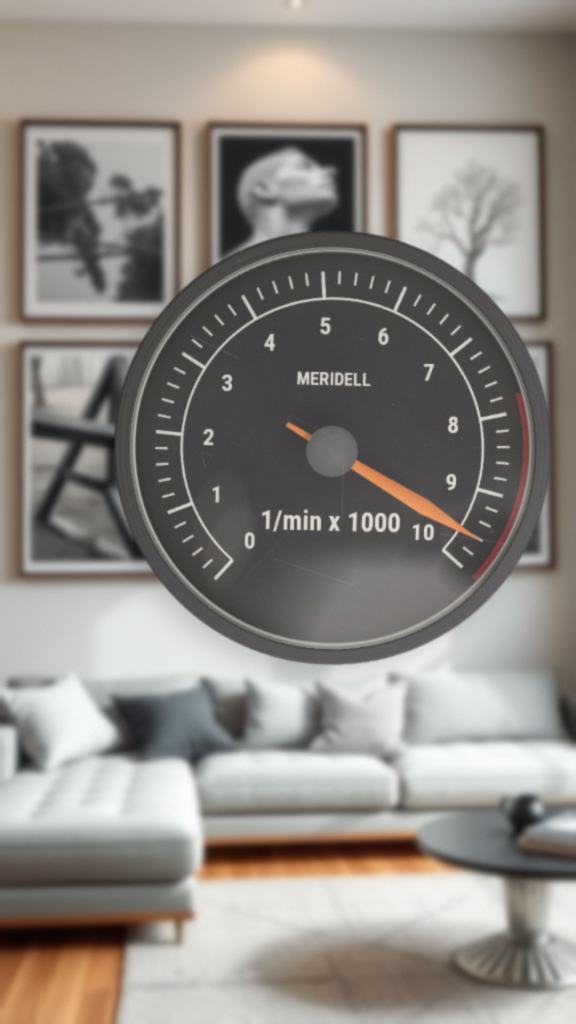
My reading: 9600 rpm
